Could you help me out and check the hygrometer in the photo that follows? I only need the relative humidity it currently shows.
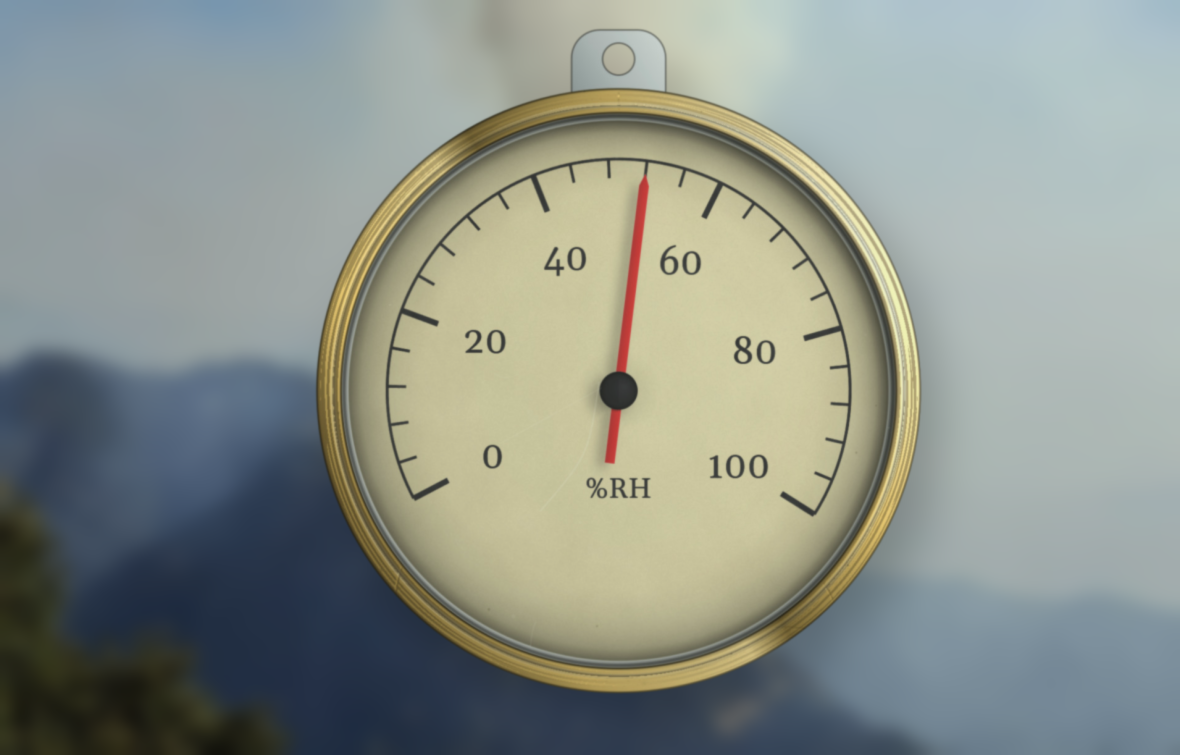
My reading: 52 %
